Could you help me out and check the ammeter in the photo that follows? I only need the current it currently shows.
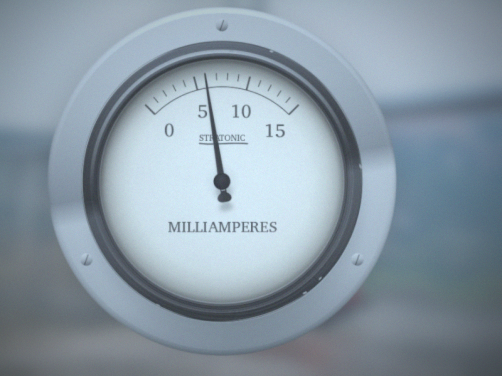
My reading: 6 mA
